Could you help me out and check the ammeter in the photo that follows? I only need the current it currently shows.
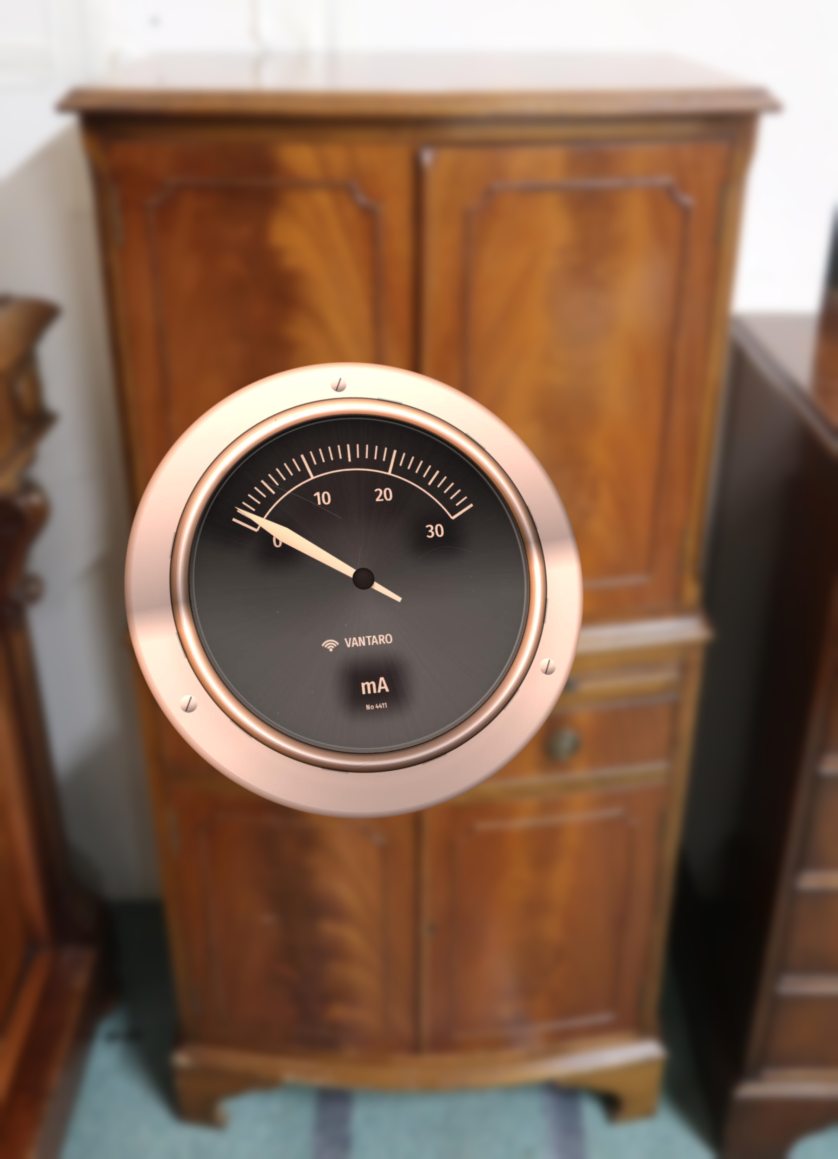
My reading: 1 mA
